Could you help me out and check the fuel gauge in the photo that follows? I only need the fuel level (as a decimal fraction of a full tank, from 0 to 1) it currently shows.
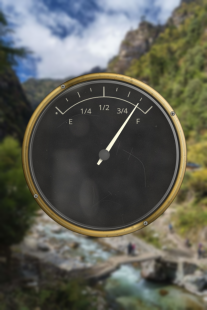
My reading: 0.875
